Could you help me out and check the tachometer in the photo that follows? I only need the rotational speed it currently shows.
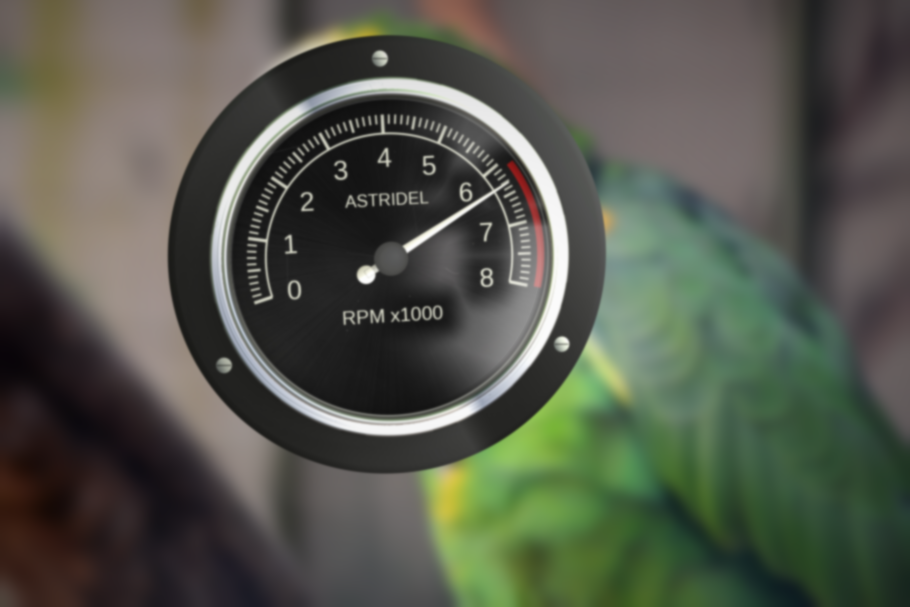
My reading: 6300 rpm
